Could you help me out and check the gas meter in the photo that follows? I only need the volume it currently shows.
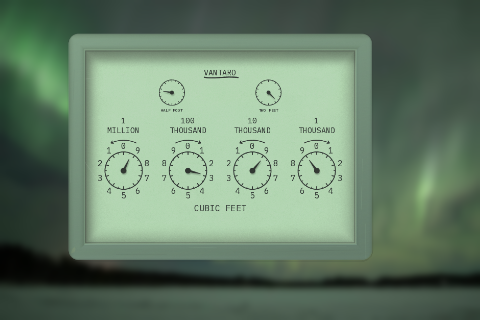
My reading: 928900 ft³
